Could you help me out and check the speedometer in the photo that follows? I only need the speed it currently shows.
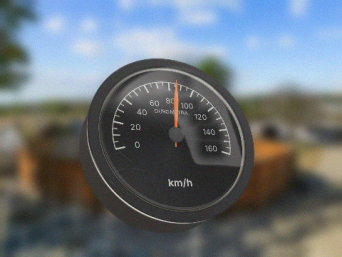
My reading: 85 km/h
